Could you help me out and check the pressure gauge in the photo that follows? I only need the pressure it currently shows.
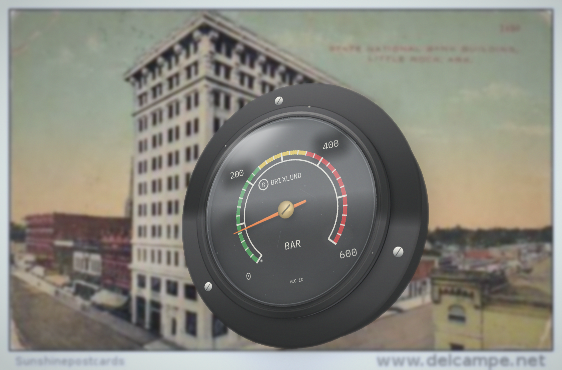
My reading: 80 bar
